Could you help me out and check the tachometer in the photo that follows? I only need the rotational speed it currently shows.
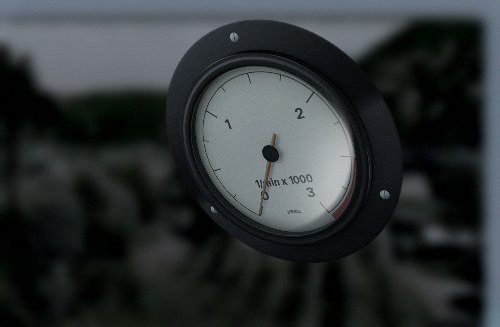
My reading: 0 rpm
